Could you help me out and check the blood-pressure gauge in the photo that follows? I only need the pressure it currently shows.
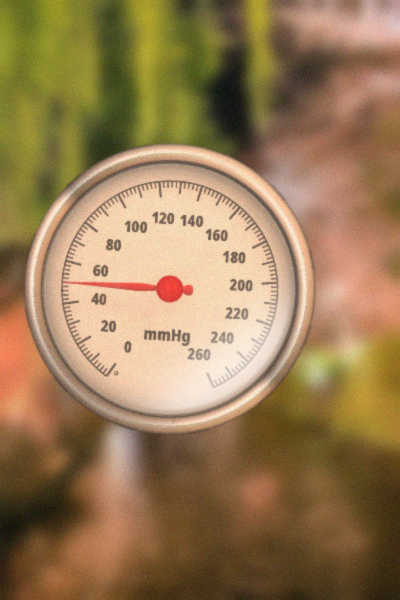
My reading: 50 mmHg
